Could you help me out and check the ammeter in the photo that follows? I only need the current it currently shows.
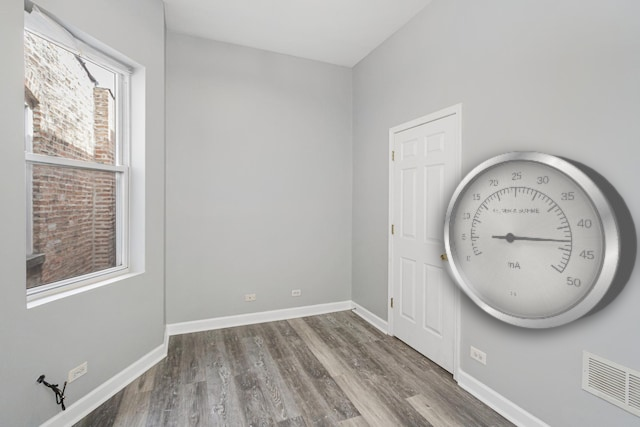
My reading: 43 mA
